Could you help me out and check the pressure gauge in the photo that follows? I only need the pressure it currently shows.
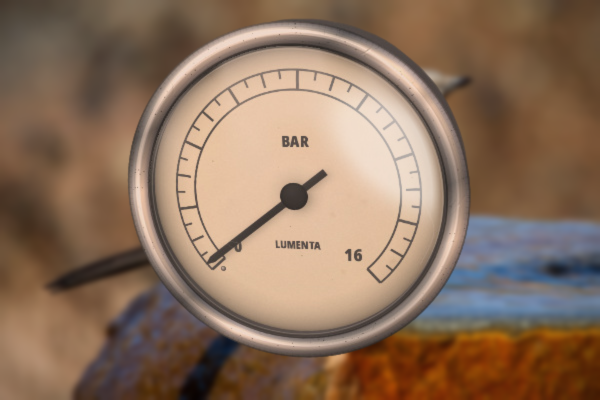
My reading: 0.25 bar
